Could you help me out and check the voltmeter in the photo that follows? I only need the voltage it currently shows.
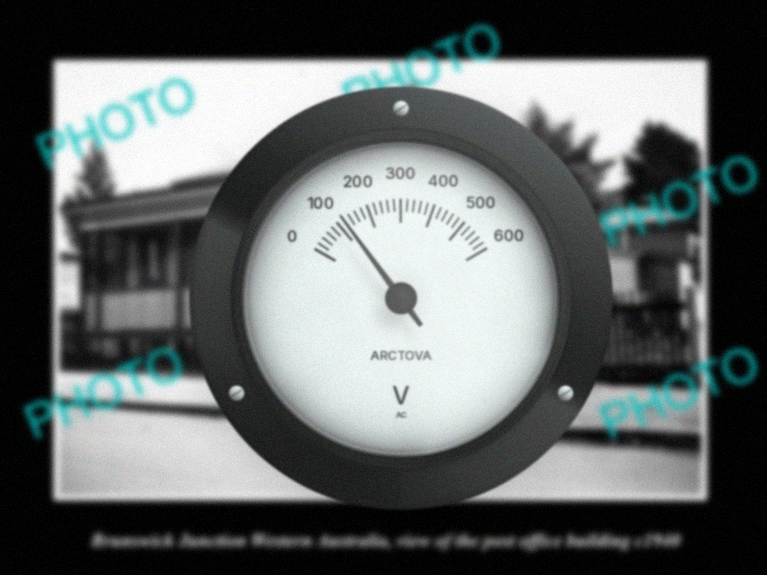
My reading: 120 V
